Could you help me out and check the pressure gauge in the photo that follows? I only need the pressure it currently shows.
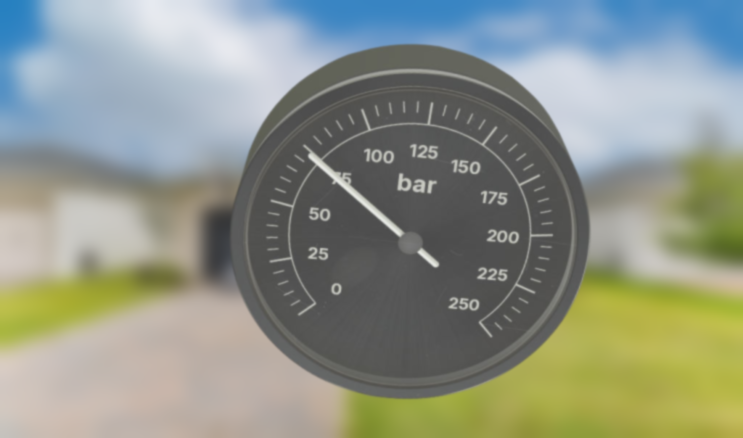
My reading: 75 bar
